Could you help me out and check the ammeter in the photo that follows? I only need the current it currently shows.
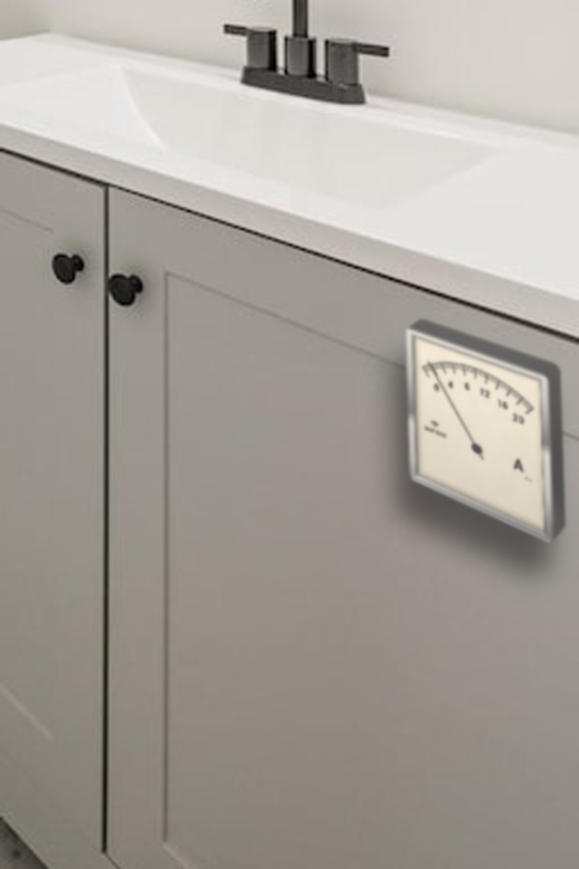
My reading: 2 A
